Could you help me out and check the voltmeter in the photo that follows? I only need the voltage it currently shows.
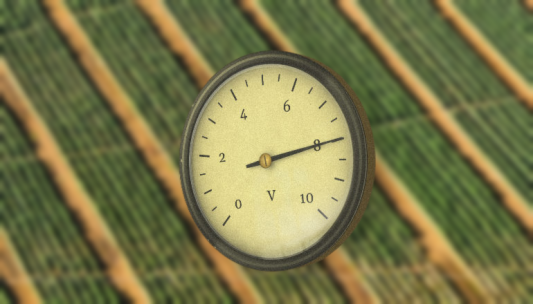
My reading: 8 V
